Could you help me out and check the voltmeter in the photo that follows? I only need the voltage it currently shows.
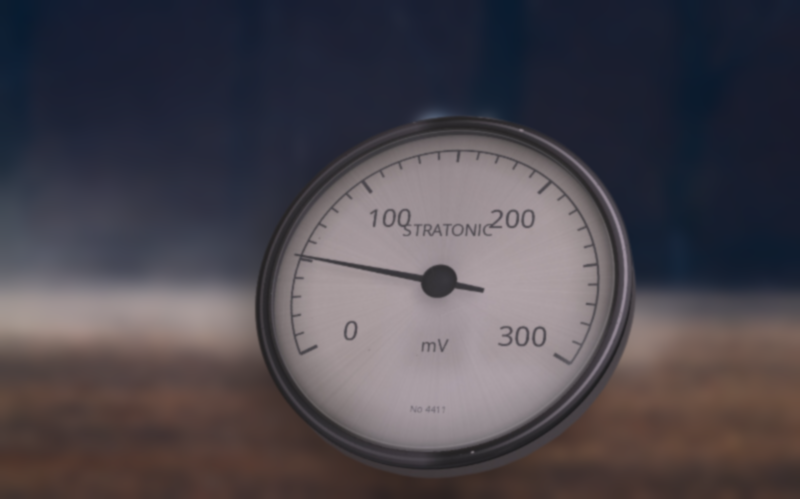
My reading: 50 mV
